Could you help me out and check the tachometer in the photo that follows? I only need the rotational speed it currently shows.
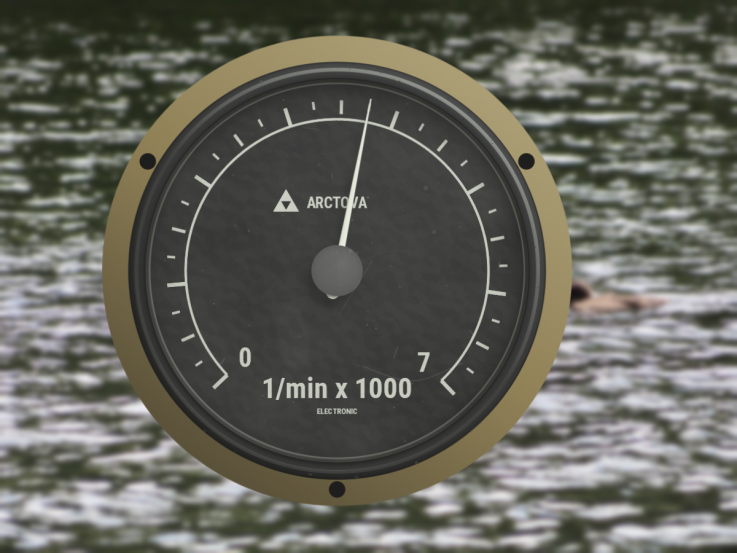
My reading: 3750 rpm
